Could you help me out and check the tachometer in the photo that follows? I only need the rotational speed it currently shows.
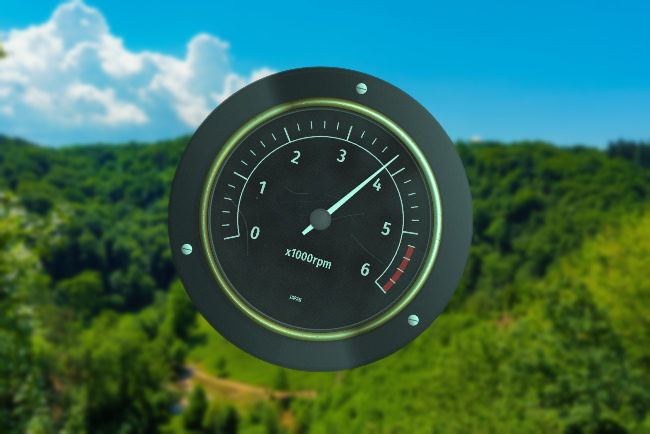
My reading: 3800 rpm
